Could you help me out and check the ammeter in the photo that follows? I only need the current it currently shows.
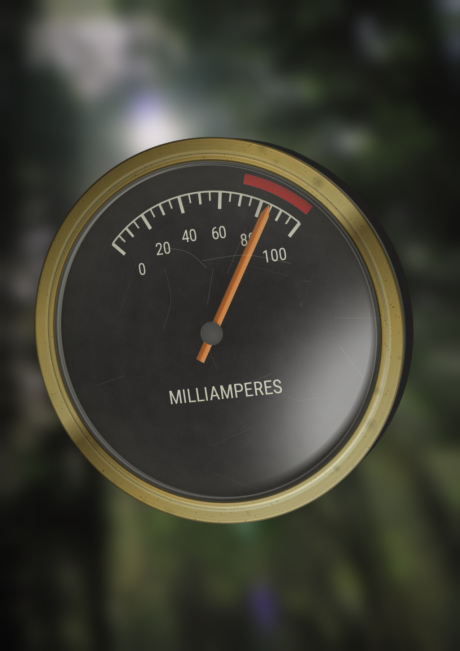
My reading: 85 mA
